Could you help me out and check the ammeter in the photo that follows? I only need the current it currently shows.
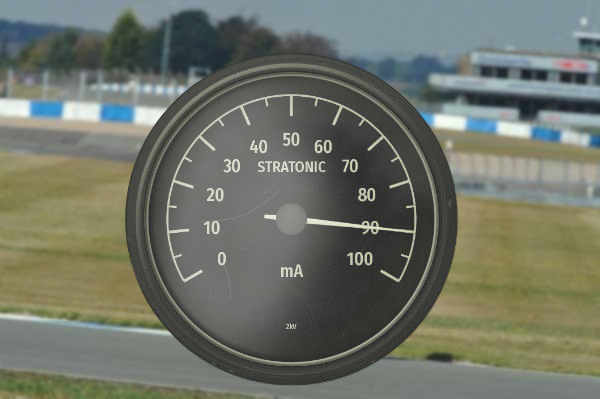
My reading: 90 mA
